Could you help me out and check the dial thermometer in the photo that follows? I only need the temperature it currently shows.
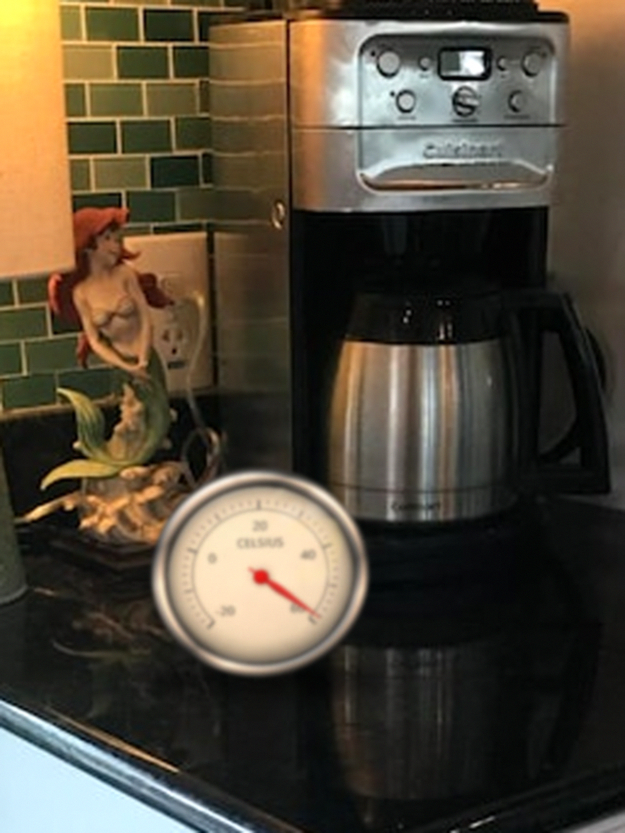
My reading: 58 °C
